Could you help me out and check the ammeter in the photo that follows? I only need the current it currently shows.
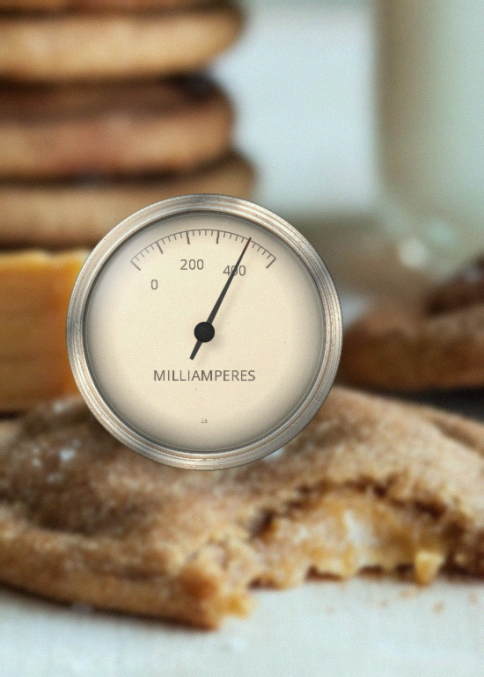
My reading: 400 mA
